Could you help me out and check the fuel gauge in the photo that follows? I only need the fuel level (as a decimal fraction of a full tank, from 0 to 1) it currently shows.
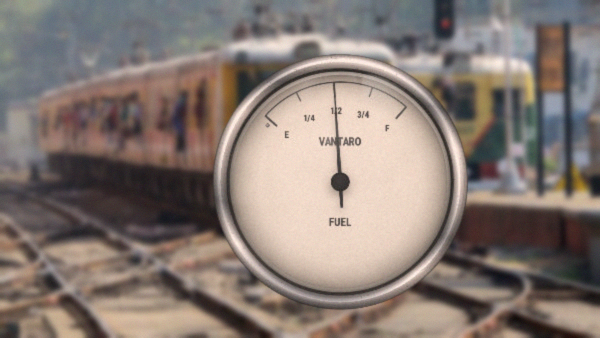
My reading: 0.5
